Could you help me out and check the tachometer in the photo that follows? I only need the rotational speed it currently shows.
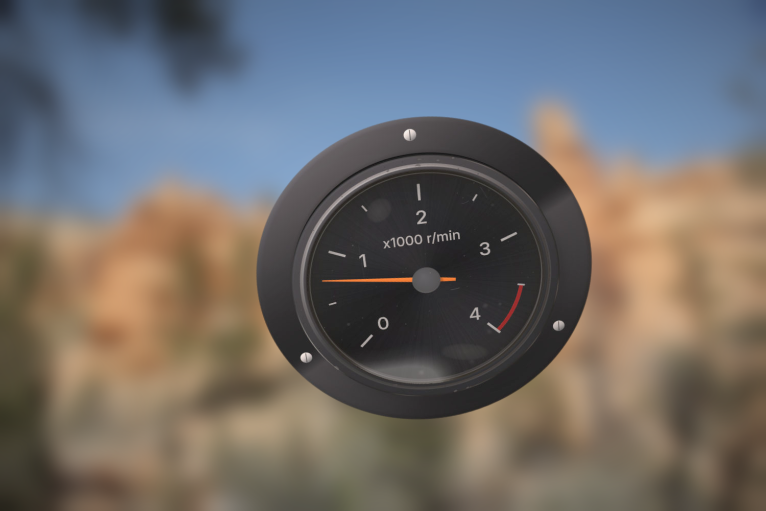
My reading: 750 rpm
